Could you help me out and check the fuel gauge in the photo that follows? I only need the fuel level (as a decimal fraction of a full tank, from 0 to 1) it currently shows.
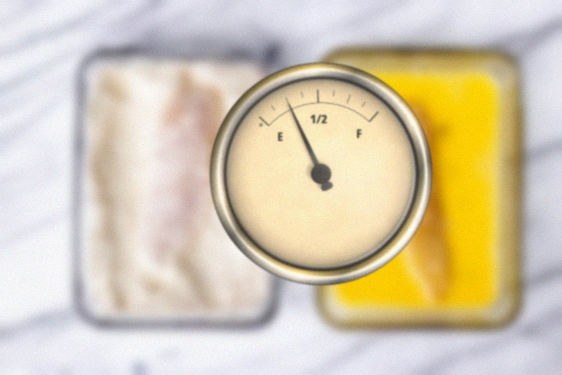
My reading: 0.25
